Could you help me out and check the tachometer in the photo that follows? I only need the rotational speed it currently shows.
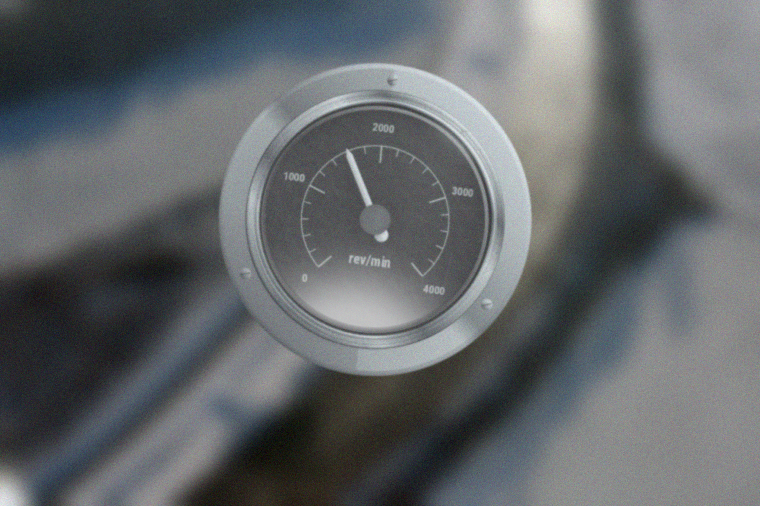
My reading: 1600 rpm
